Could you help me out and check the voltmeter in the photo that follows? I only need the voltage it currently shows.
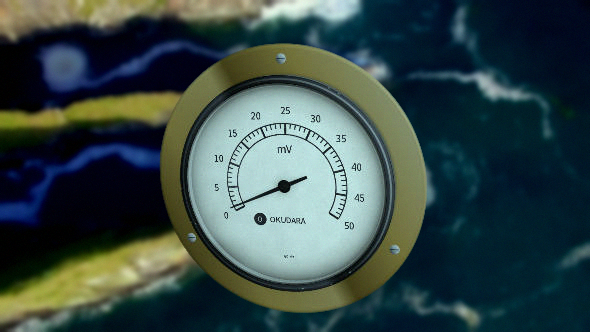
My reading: 1 mV
